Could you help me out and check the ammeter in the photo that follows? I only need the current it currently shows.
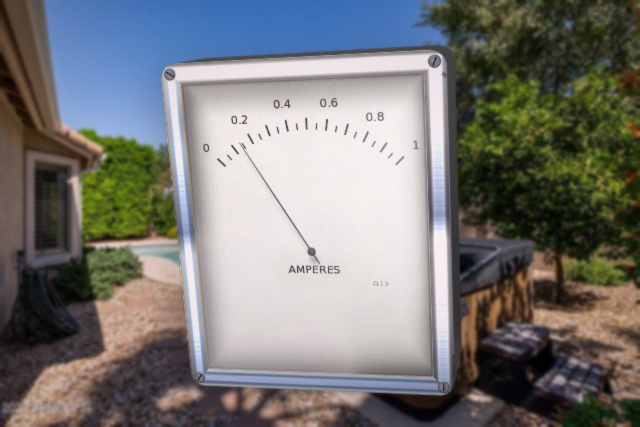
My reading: 0.15 A
